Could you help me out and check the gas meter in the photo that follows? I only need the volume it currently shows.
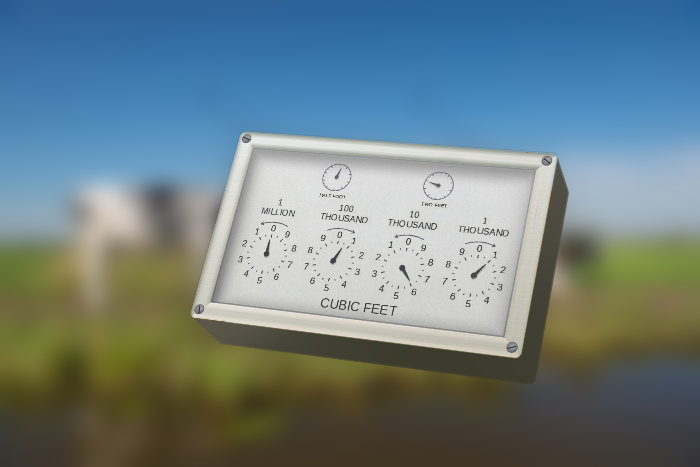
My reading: 6100 ft³
